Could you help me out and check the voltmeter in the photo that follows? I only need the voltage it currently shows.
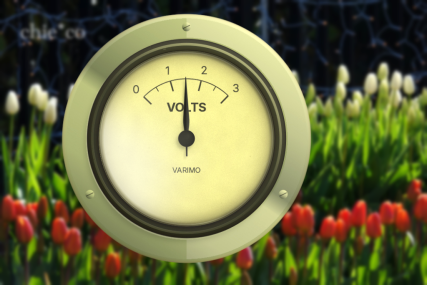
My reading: 1.5 V
